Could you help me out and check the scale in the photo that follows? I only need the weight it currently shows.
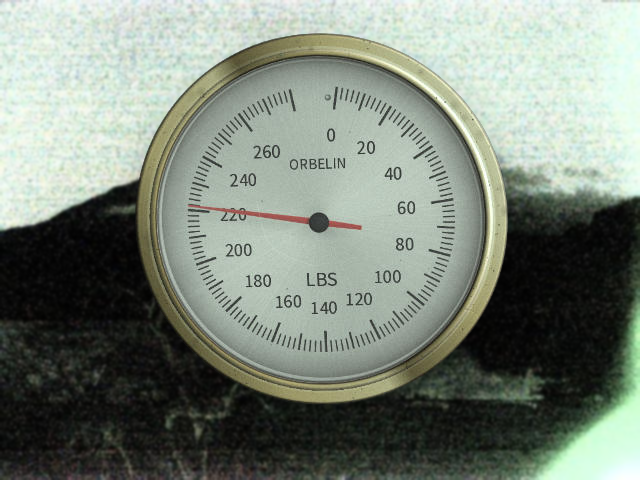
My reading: 222 lb
